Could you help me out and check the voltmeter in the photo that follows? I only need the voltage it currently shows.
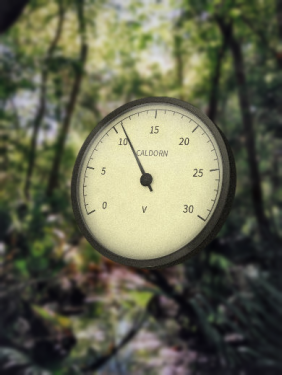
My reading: 11 V
